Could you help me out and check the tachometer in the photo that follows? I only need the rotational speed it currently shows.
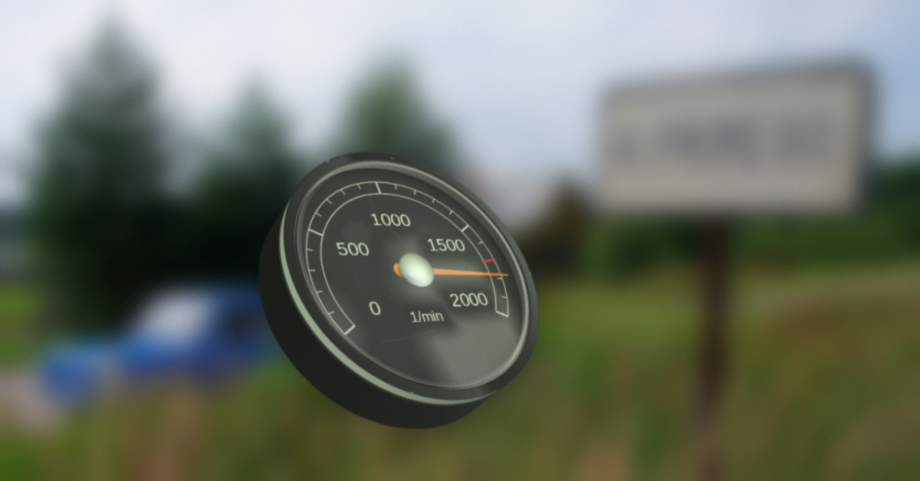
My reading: 1800 rpm
